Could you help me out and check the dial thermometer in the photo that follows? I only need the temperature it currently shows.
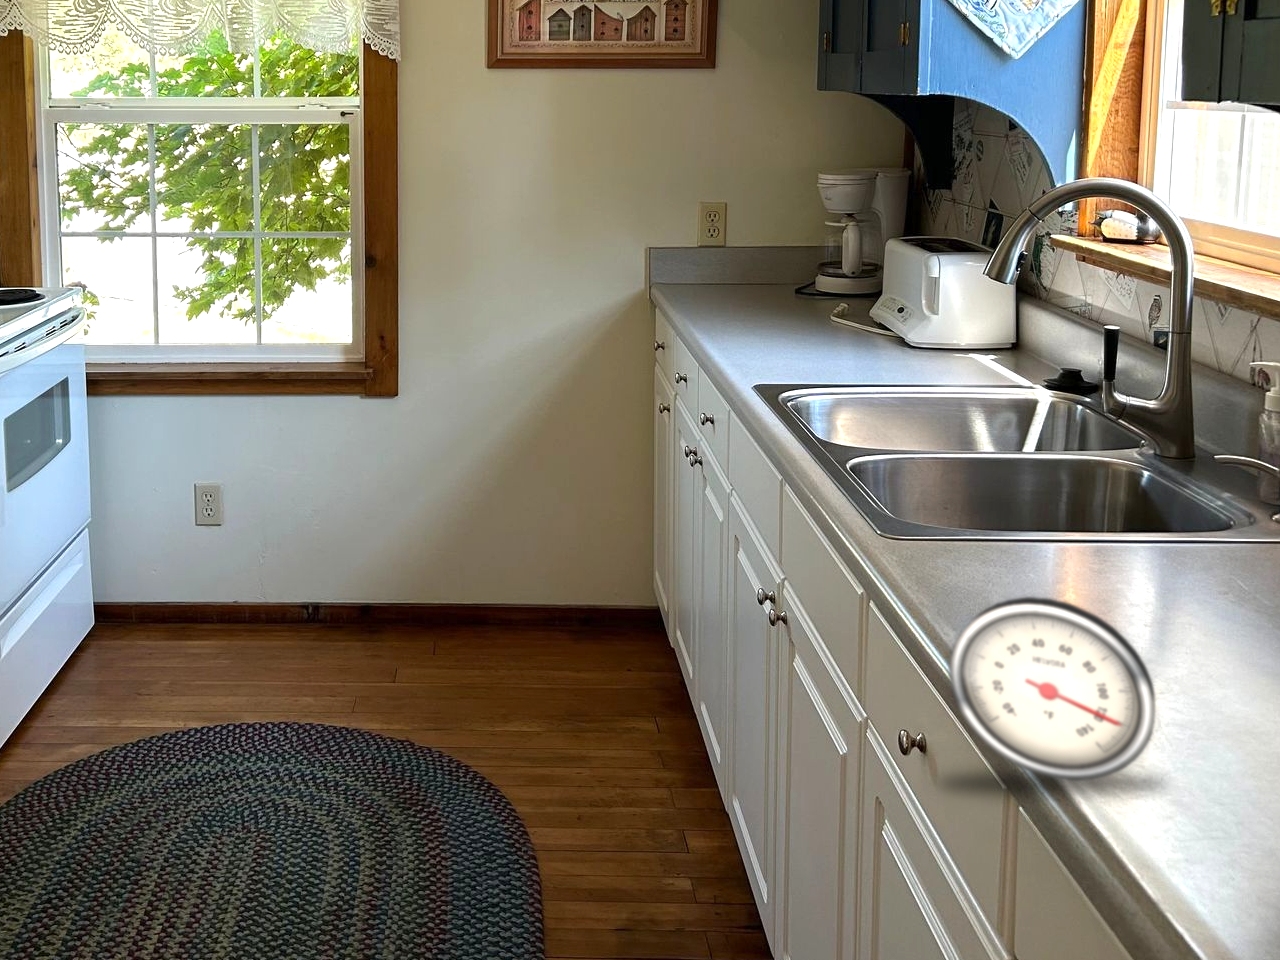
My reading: 120 °F
